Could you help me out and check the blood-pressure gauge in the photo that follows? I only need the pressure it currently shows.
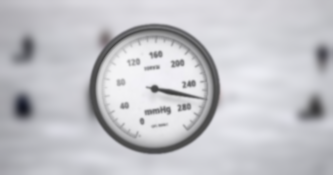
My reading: 260 mmHg
